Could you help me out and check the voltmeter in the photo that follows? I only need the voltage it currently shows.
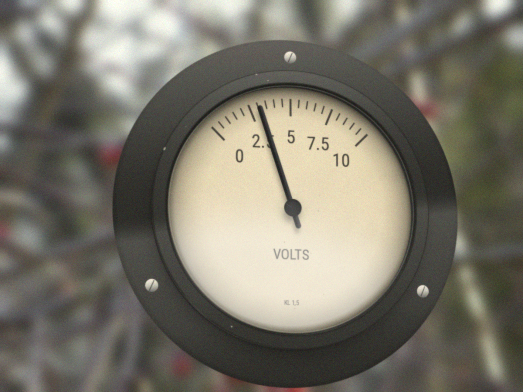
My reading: 3 V
